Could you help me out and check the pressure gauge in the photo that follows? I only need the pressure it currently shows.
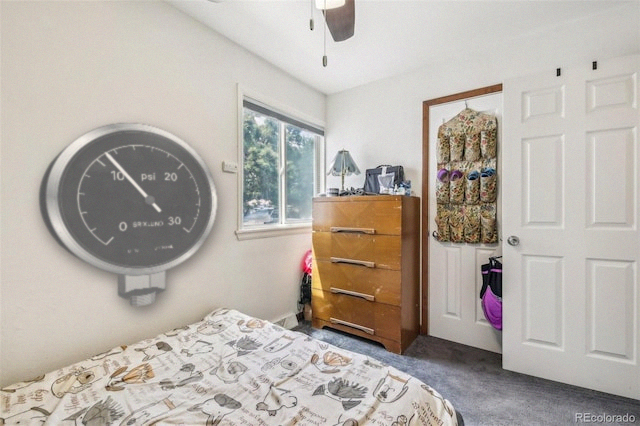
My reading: 11 psi
